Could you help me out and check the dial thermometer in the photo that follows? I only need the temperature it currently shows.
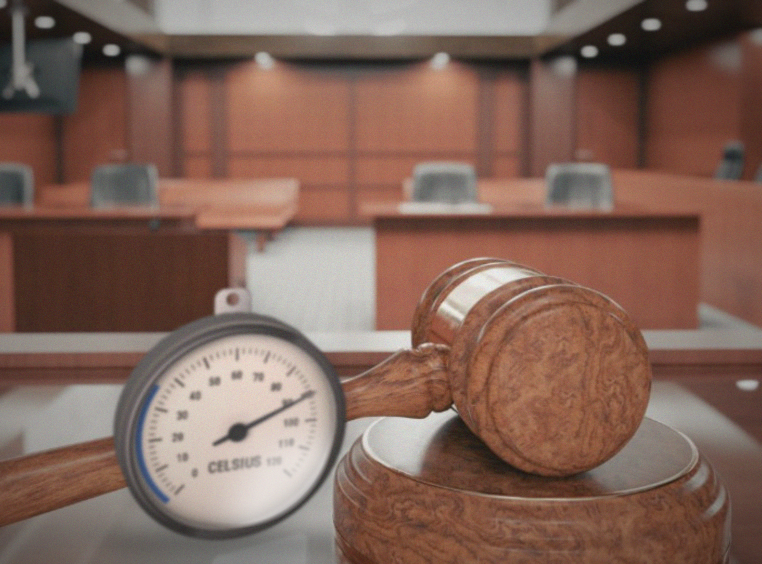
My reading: 90 °C
